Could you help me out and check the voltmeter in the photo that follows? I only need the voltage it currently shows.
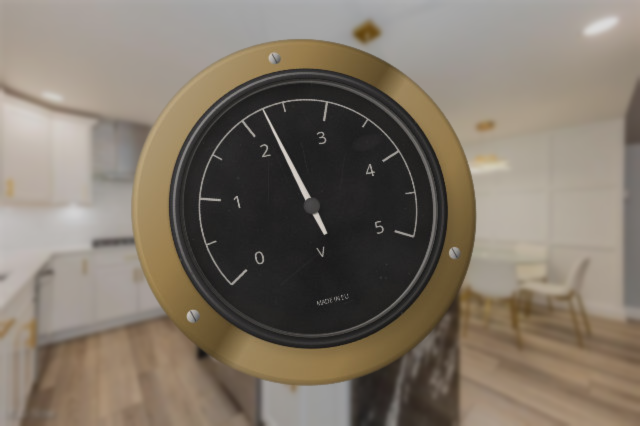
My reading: 2.25 V
